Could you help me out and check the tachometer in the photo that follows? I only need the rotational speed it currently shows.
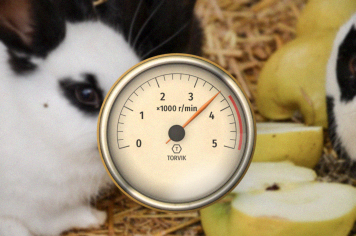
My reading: 3600 rpm
